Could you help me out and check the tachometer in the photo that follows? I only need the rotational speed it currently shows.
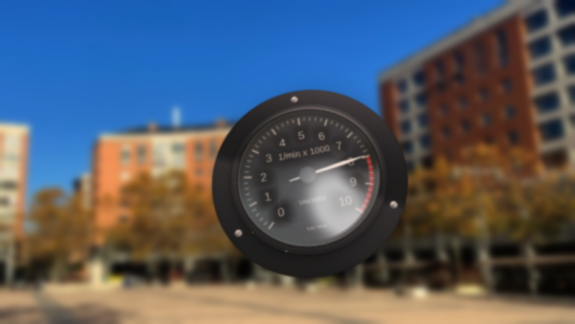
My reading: 8000 rpm
